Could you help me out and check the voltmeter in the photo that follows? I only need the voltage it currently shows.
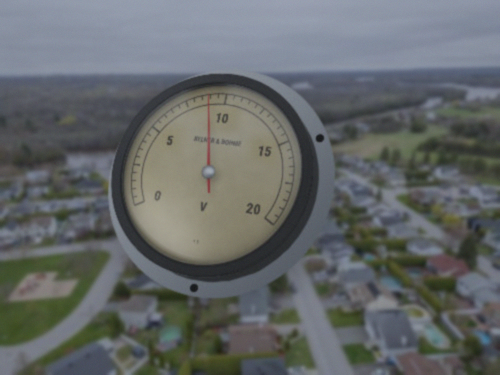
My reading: 9 V
